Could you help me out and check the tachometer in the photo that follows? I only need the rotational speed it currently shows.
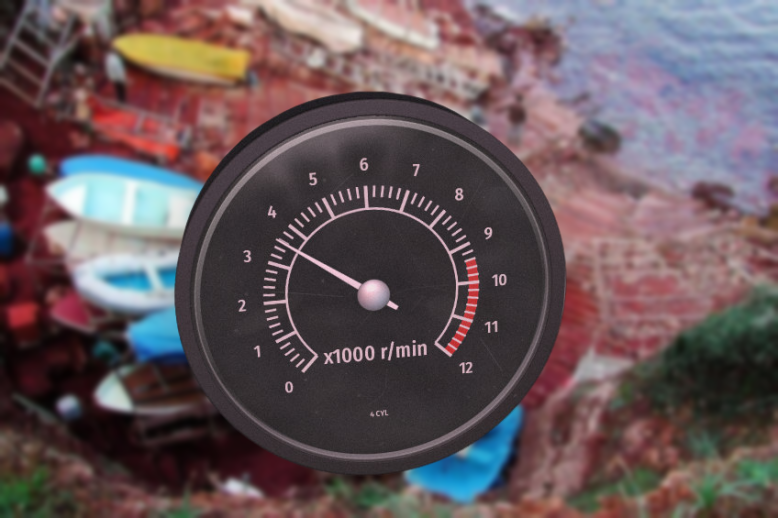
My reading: 3600 rpm
